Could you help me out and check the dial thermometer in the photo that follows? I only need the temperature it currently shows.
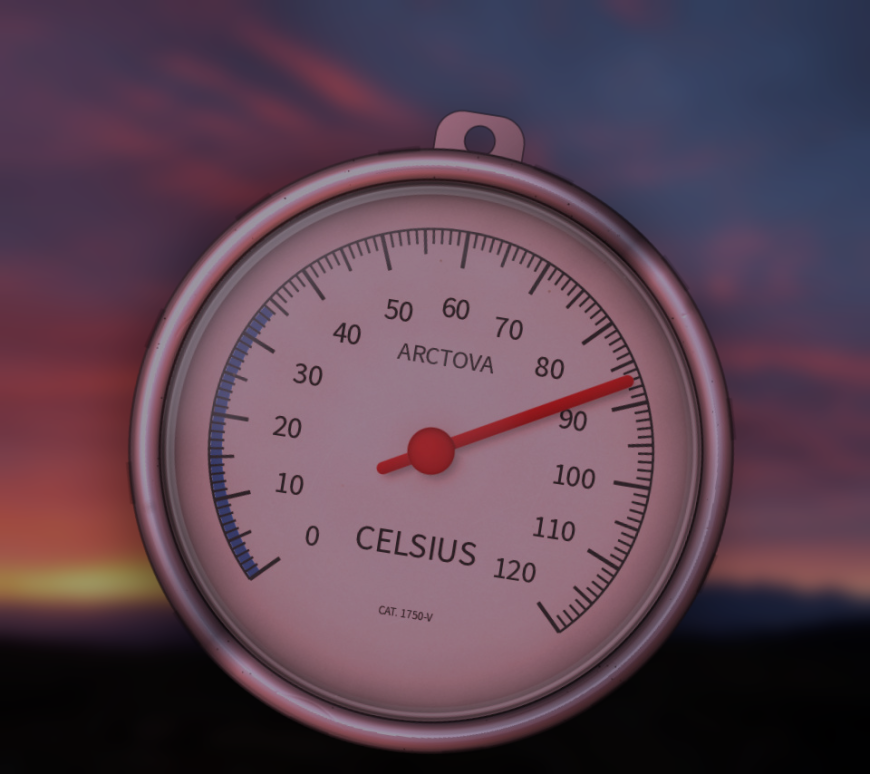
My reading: 87 °C
